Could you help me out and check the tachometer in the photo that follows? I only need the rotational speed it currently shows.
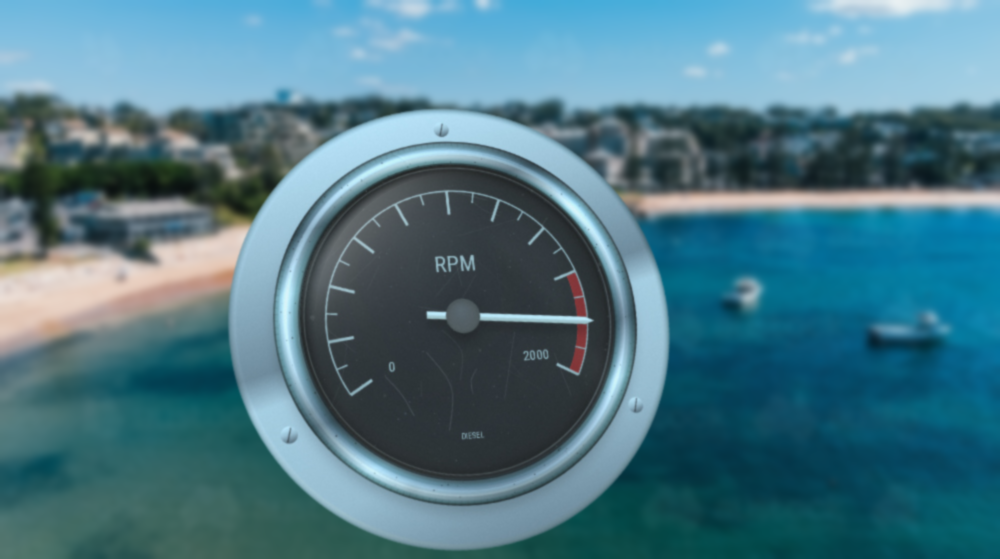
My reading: 1800 rpm
